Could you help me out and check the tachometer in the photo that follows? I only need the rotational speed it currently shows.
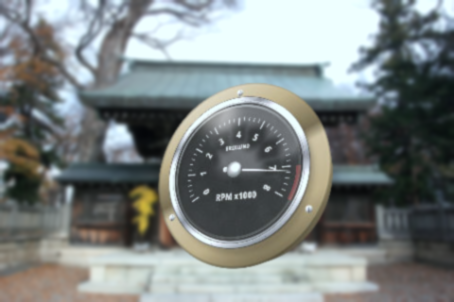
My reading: 7200 rpm
